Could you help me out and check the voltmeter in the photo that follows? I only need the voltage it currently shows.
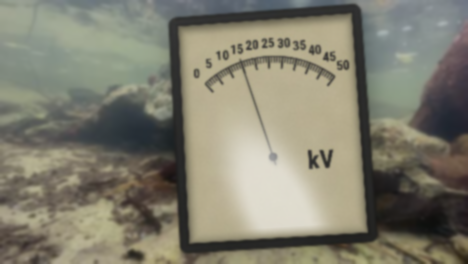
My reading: 15 kV
